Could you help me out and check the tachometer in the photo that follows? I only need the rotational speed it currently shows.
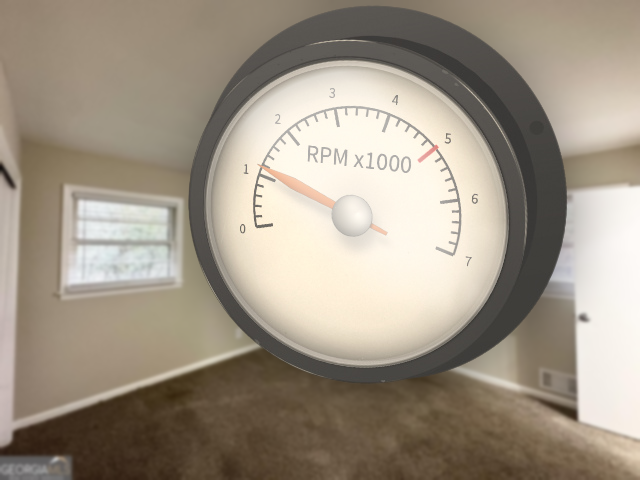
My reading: 1200 rpm
